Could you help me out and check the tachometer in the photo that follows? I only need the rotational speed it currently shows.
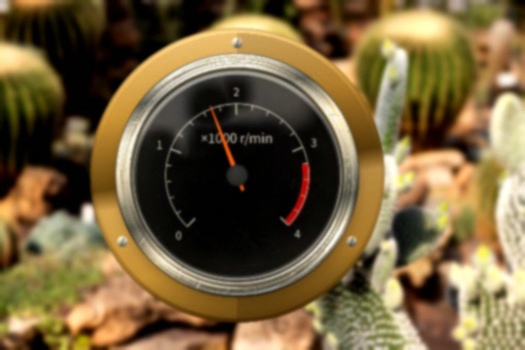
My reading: 1700 rpm
